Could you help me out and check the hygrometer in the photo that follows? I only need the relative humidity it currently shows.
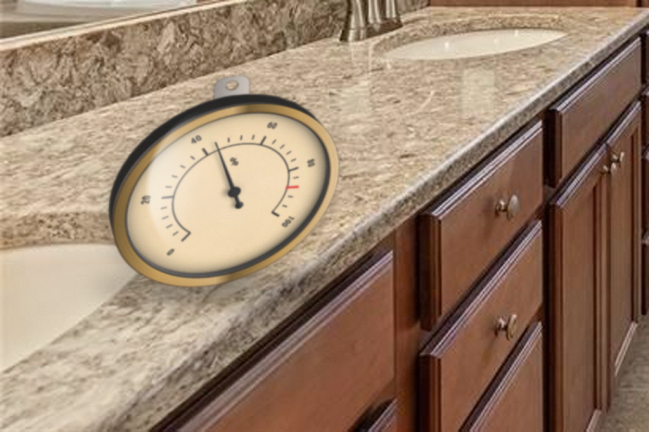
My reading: 44 %
